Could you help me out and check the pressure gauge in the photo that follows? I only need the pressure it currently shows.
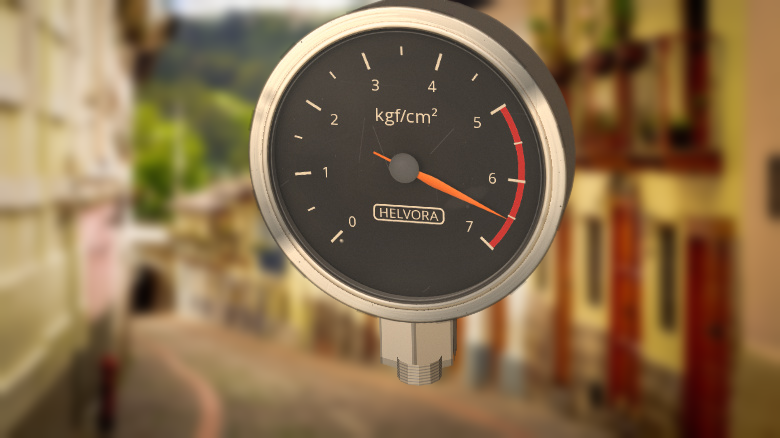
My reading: 6.5 kg/cm²
